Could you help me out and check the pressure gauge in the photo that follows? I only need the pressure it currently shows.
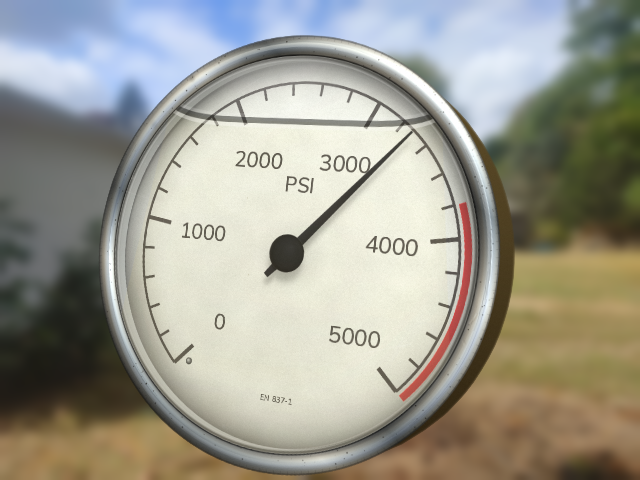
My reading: 3300 psi
